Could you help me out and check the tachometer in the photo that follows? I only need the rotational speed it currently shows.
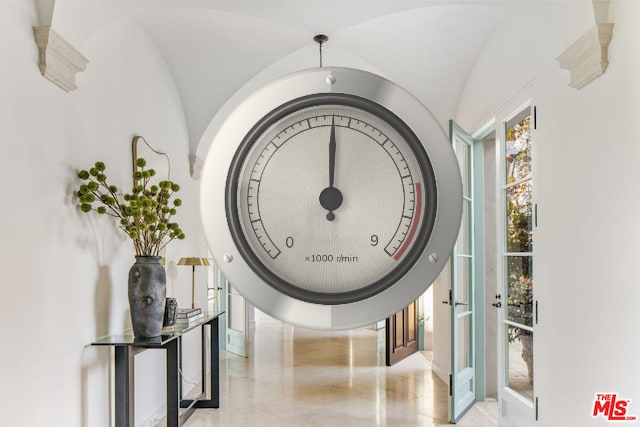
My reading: 4600 rpm
